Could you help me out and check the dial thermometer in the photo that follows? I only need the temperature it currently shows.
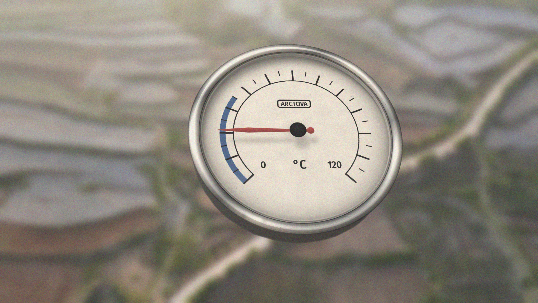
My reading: 20 °C
